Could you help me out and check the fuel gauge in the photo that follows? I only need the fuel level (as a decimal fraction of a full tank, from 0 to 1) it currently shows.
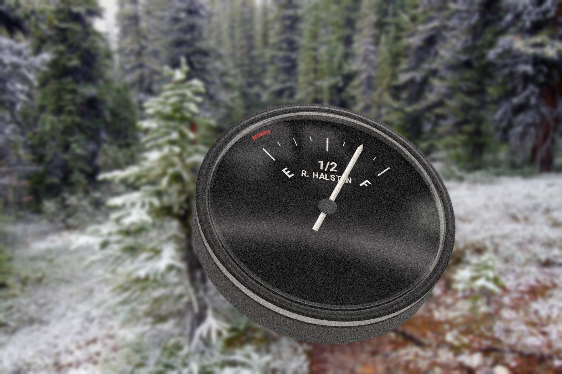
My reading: 0.75
